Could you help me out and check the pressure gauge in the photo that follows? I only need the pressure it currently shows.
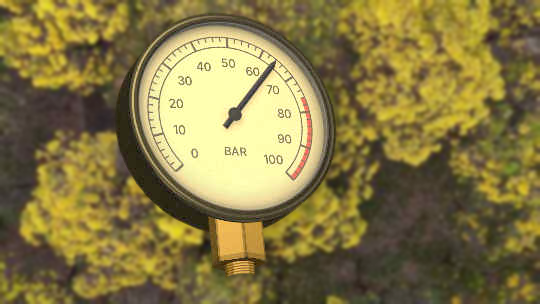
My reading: 64 bar
